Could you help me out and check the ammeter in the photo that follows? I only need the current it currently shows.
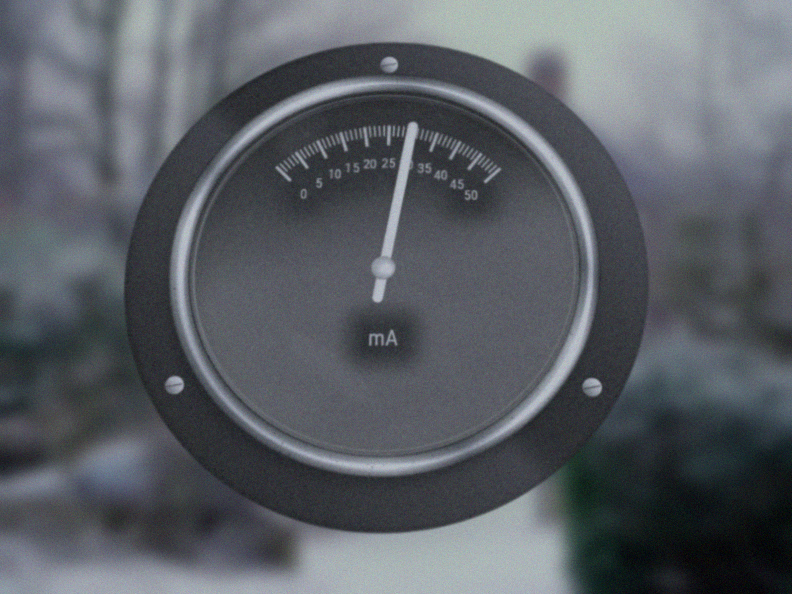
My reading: 30 mA
